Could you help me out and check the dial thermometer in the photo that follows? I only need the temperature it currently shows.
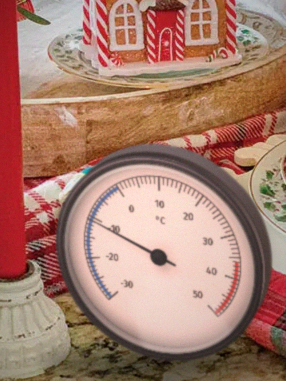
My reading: -10 °C
